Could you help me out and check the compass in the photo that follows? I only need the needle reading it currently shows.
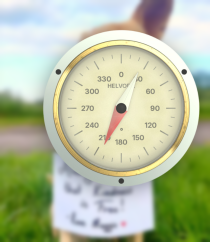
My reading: 205 °
